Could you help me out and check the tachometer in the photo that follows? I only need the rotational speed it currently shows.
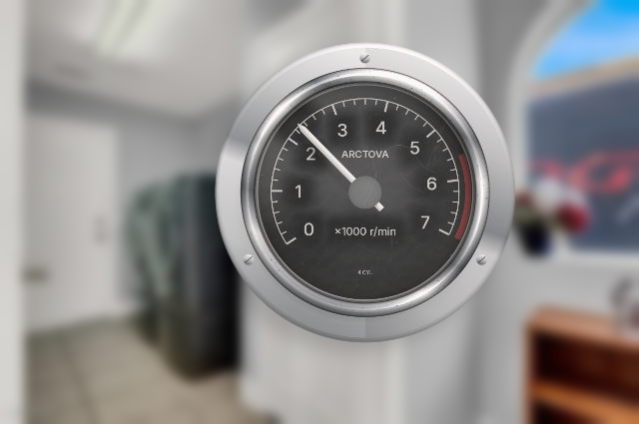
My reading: 2300 rpm
